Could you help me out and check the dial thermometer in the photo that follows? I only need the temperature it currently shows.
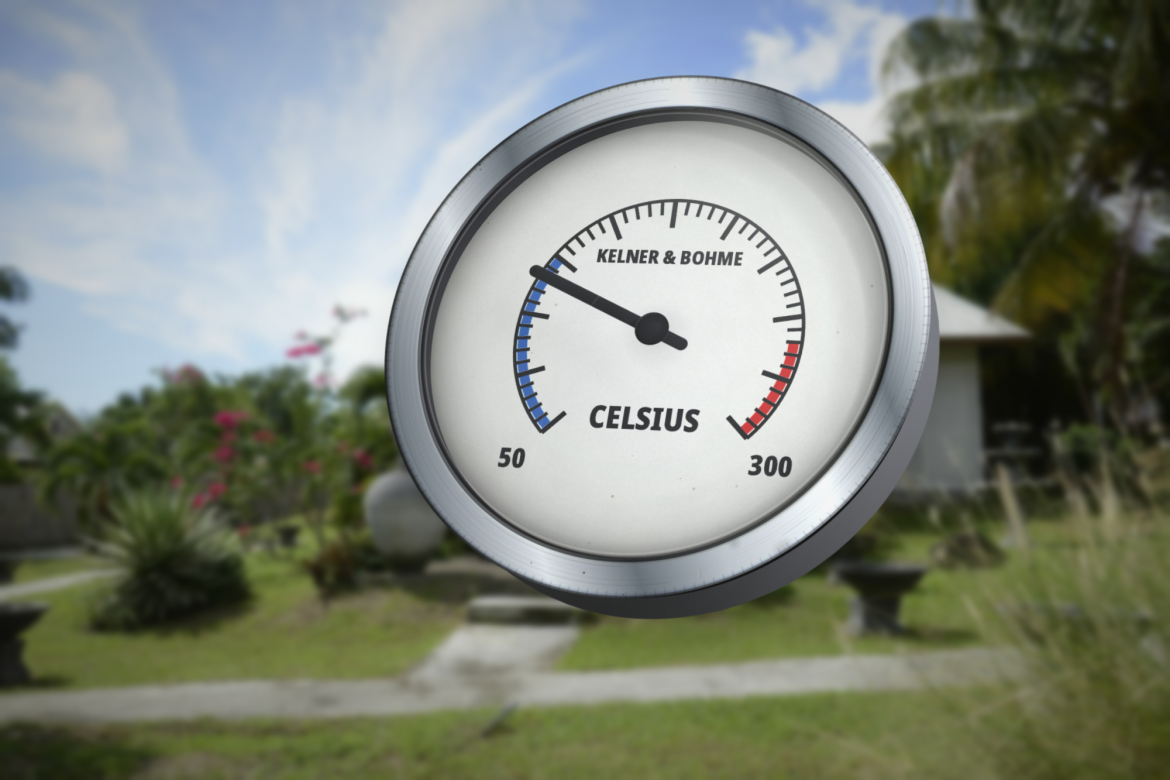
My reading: 115 °C
